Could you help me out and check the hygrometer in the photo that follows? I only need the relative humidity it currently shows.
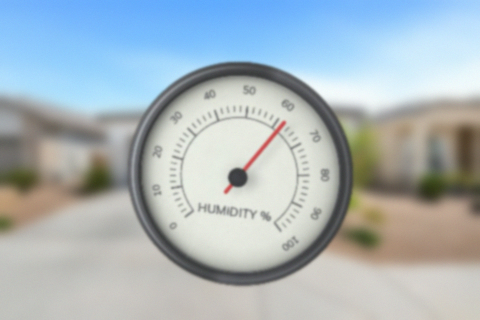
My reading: 62 %
